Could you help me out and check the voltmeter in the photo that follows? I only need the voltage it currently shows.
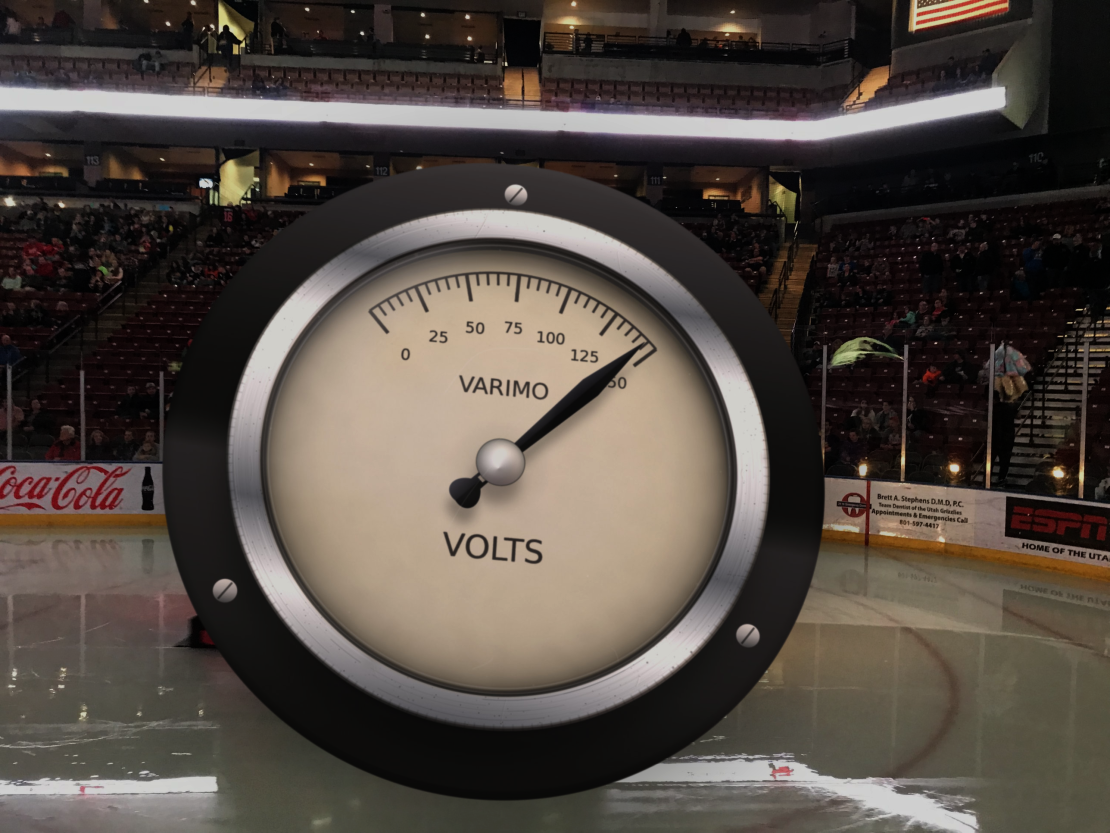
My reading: 145 V
